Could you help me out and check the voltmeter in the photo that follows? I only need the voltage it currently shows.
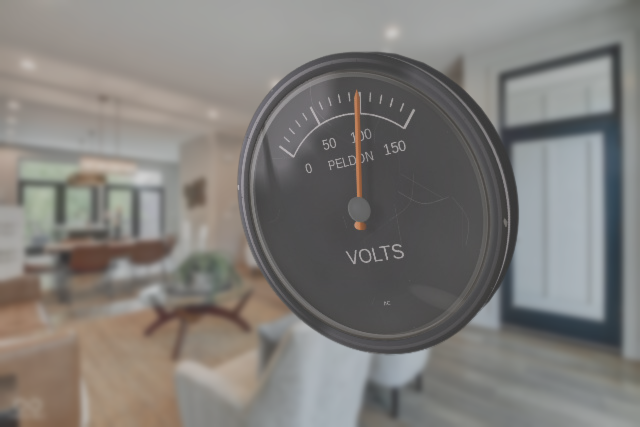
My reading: 100 V
